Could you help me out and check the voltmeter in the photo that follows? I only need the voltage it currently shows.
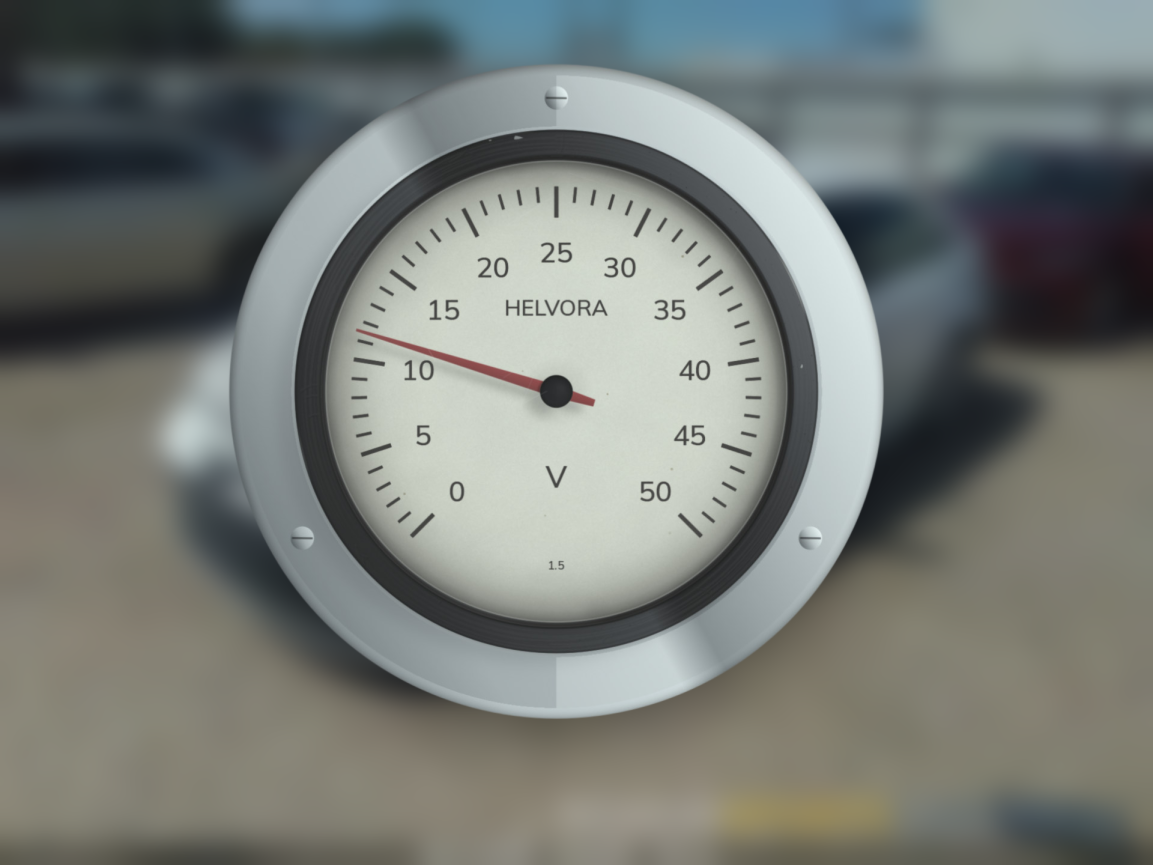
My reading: 11.5 V
